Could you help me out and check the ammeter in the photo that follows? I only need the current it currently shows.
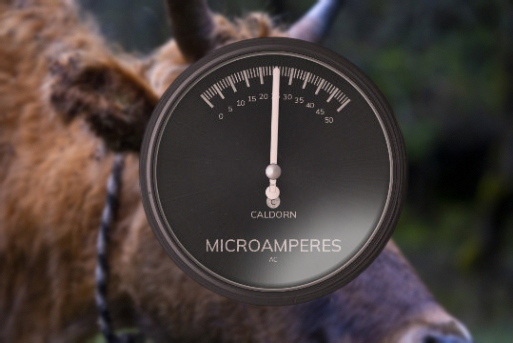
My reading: 25 µA
